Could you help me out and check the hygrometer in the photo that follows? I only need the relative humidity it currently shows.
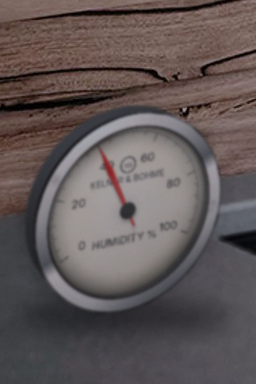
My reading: 40 %
